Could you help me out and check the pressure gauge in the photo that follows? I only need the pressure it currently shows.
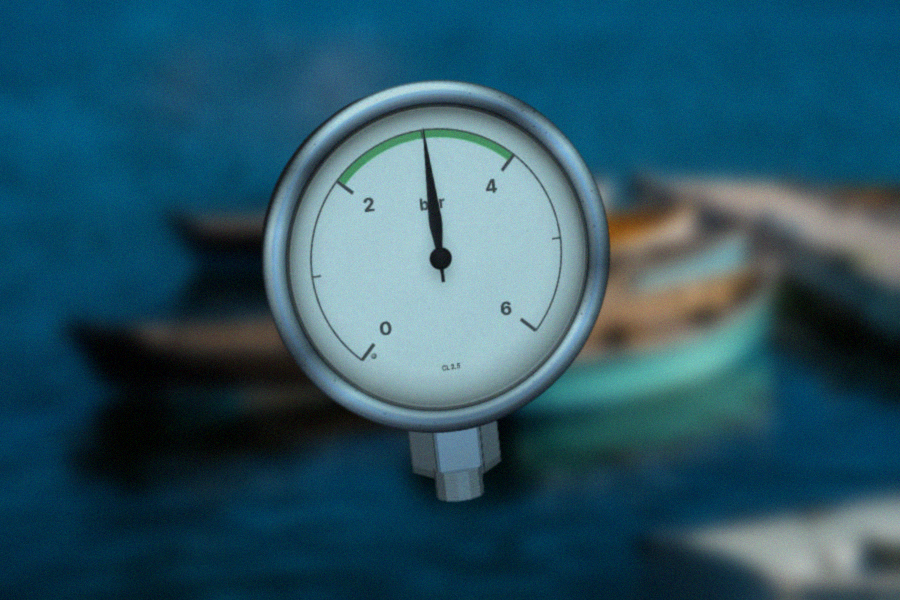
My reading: 3 bar
